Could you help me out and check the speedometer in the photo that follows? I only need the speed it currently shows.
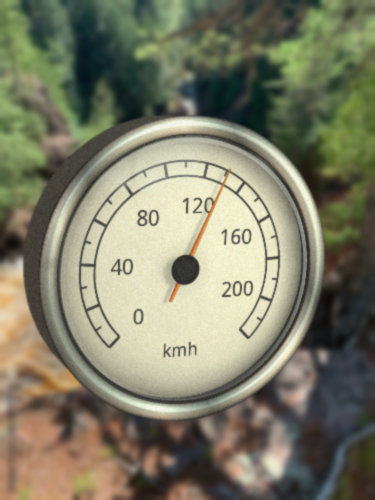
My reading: 130 km/h
